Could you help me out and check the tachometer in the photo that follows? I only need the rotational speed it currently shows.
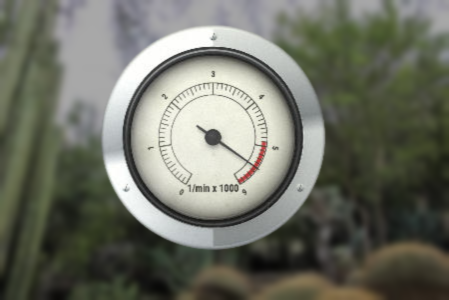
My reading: 5500 rpm
